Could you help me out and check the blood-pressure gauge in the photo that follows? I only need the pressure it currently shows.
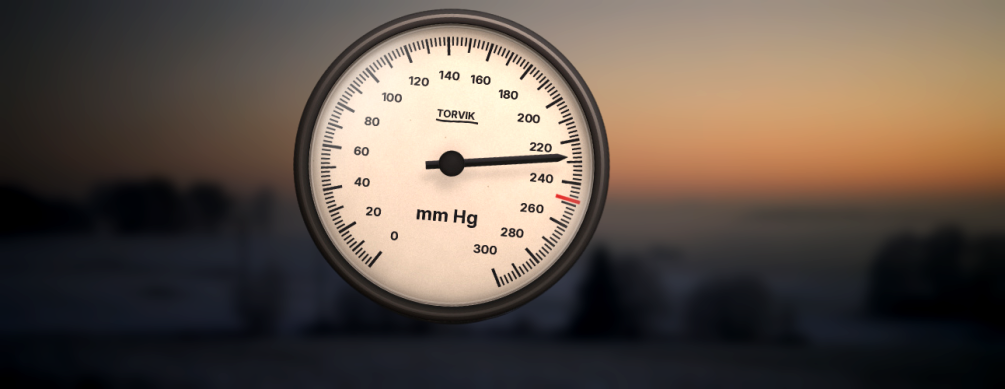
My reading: 228 mmHg
